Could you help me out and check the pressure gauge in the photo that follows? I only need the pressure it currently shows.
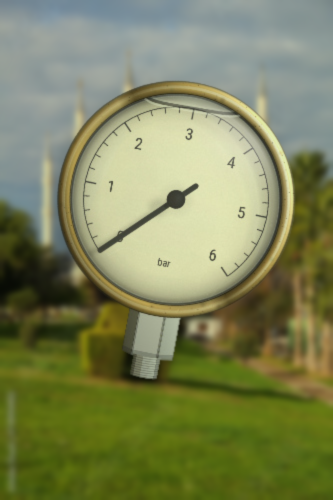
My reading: 0 bar
